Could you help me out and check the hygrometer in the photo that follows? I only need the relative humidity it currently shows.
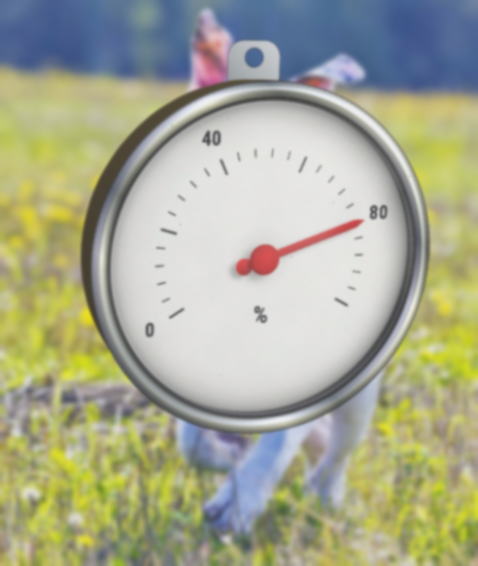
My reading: 80 %
